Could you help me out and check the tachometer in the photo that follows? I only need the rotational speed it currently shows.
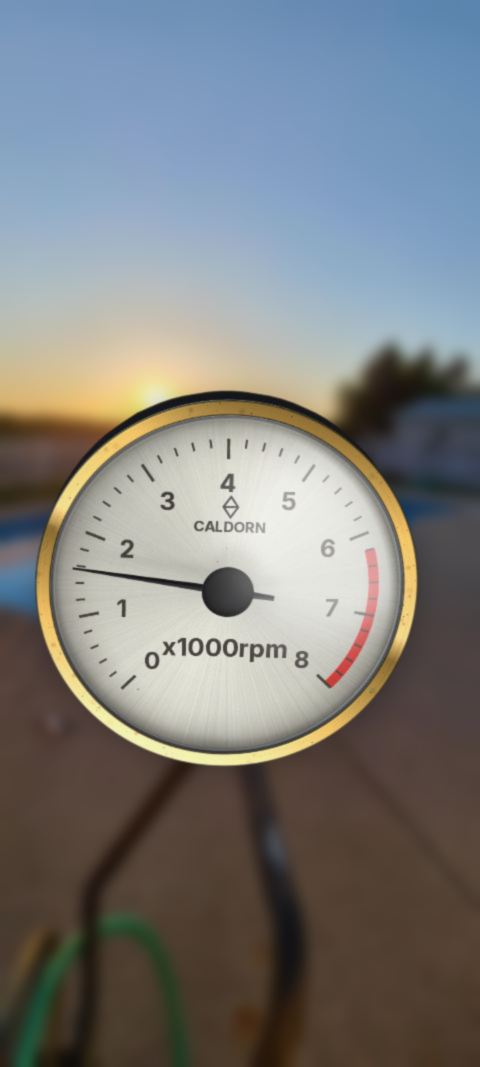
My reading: 1600 rpm
